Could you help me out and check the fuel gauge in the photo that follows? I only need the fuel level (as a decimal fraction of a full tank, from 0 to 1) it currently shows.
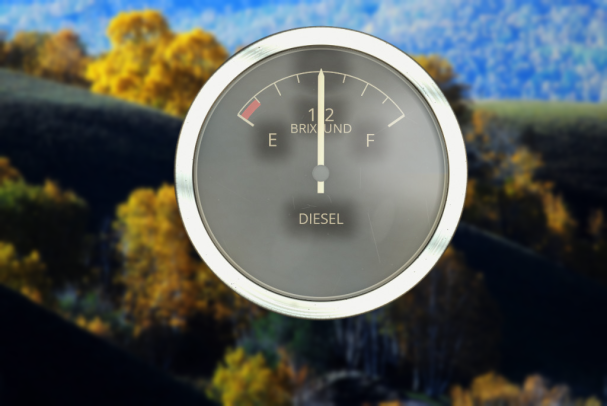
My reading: 0.5
